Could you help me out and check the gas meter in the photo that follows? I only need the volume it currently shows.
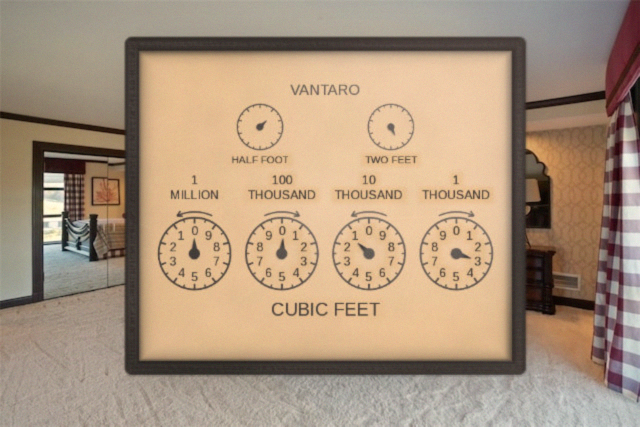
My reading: 1300 ft³
